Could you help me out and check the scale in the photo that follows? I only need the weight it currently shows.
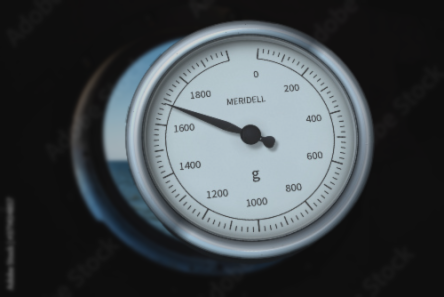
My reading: 1680 g
